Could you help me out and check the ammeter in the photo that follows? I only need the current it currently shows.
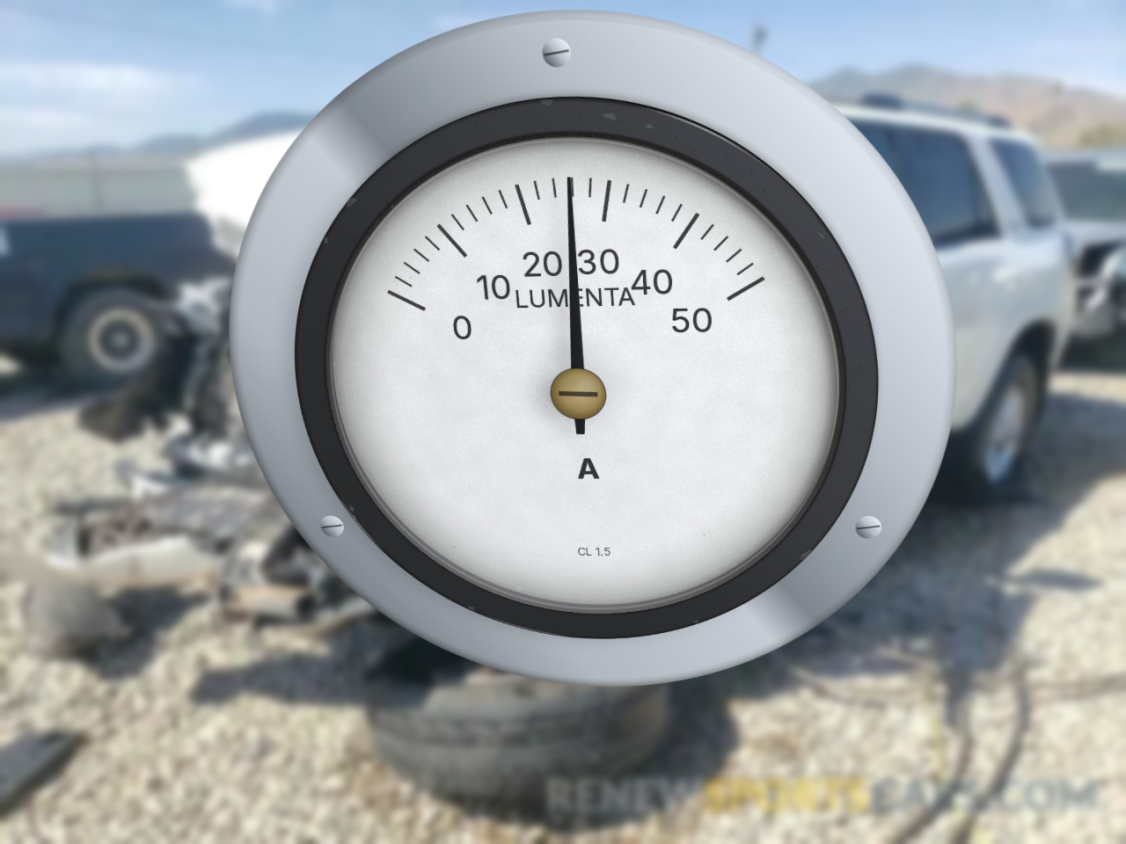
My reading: 26 A
